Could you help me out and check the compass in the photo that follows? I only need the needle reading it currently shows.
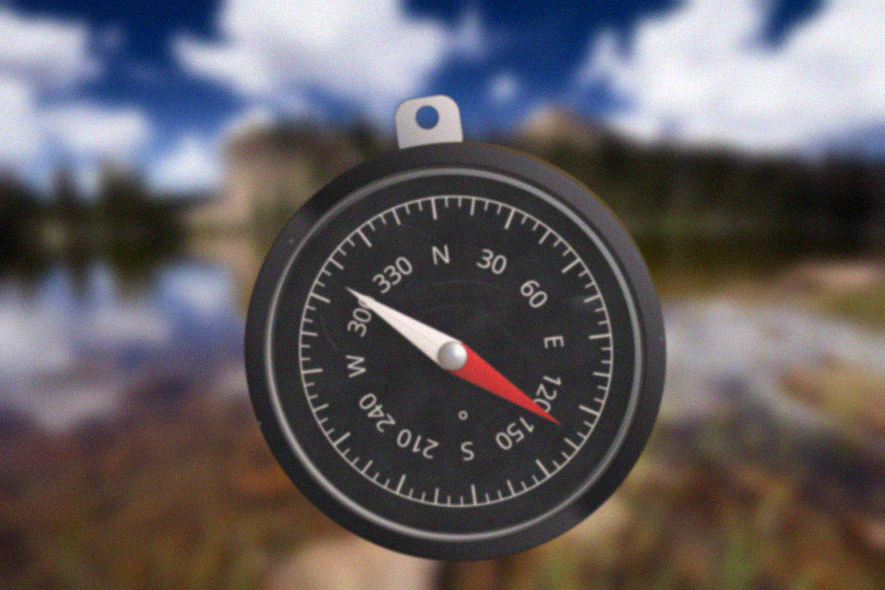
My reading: 130 °
